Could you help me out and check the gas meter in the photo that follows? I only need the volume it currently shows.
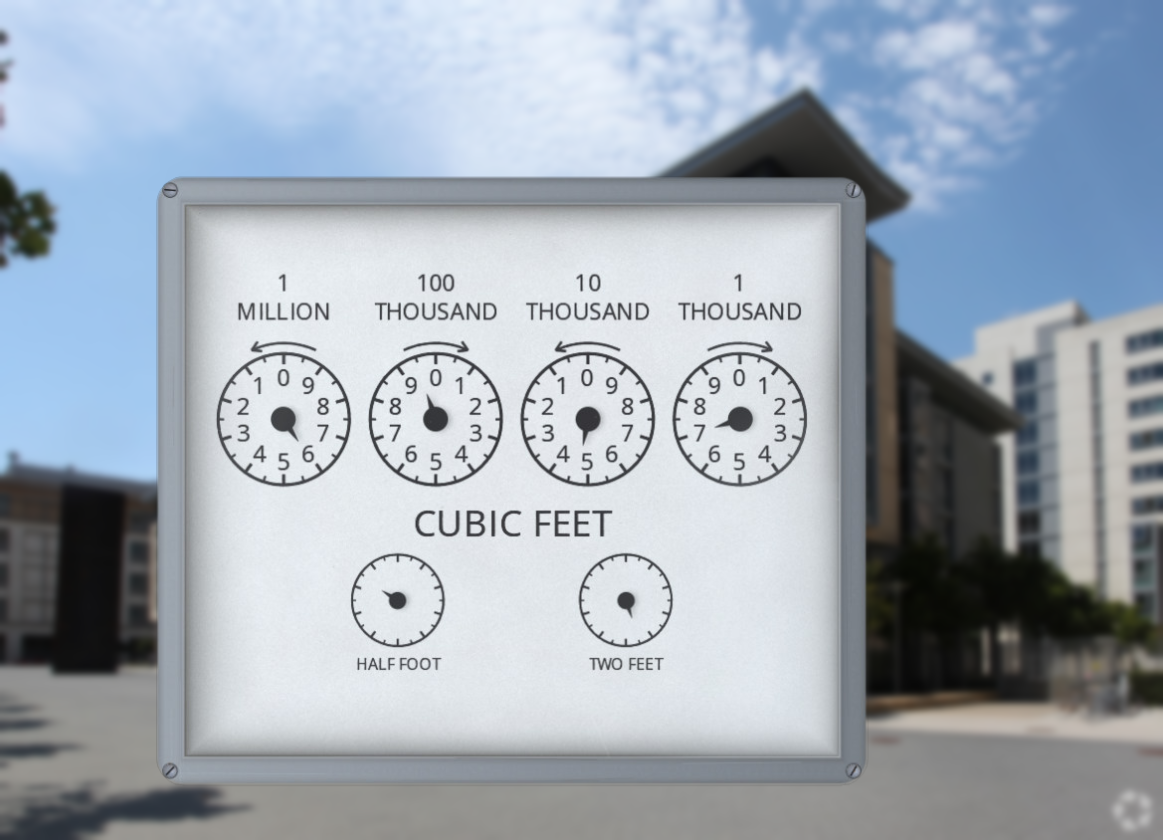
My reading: 594700 ft³
